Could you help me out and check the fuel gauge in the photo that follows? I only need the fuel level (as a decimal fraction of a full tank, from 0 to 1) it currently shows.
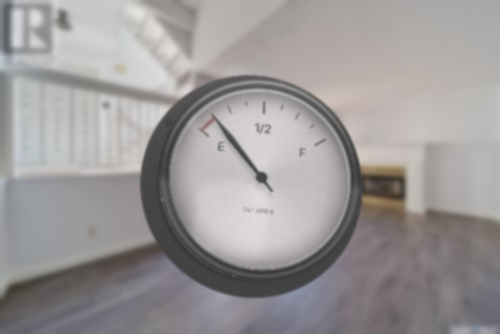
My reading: 0.125
